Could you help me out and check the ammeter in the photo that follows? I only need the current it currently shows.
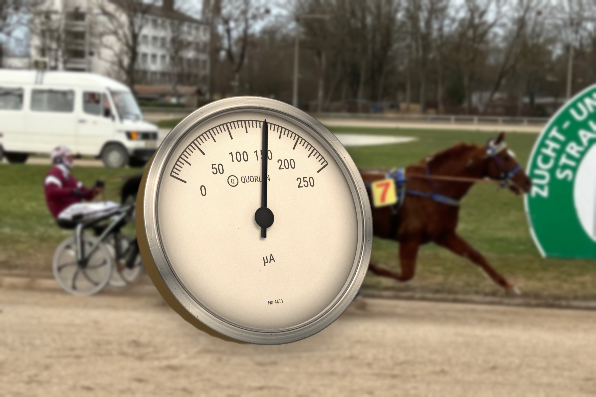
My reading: 150 µA
